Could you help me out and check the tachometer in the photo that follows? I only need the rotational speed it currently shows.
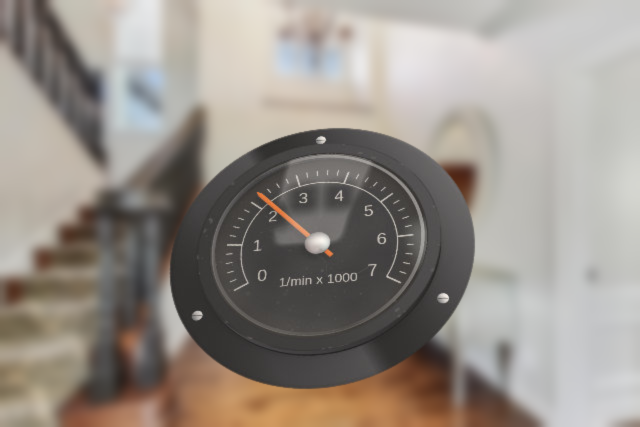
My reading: 2200 rpm
